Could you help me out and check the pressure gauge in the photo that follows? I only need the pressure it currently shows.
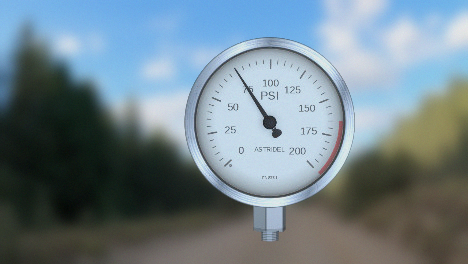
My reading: 75 psi
